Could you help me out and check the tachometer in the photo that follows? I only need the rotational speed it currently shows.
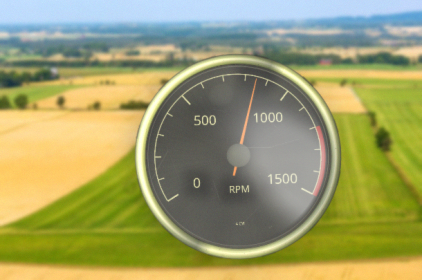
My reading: 850 rpm
